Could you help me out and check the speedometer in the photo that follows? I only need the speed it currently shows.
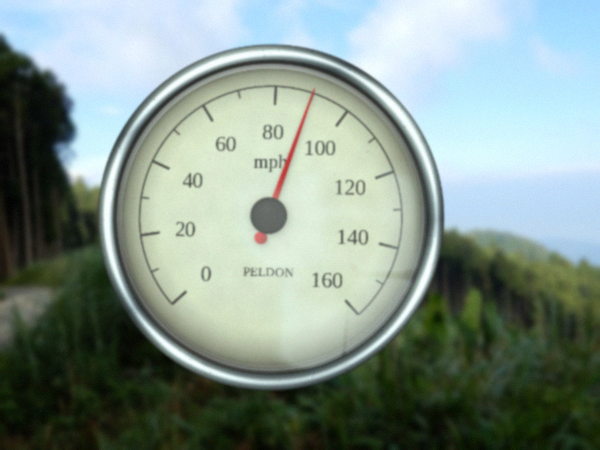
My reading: 90 mph
